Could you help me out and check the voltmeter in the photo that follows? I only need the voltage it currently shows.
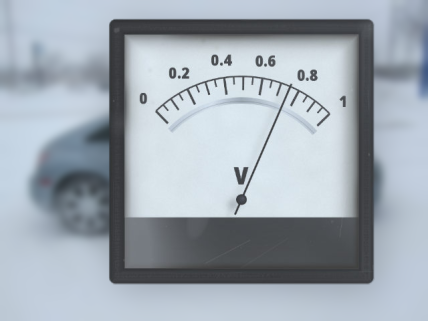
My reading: 0.75 V
